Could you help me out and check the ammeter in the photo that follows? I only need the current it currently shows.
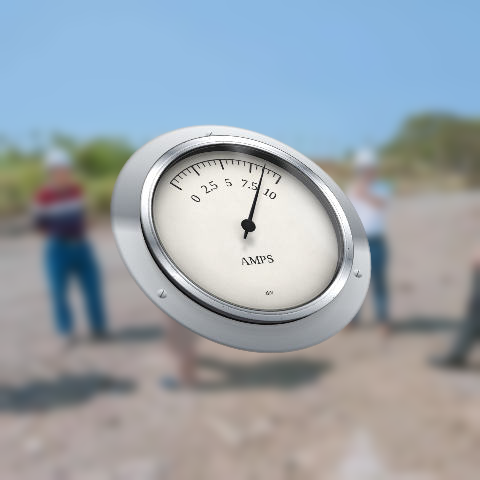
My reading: 8.5 A
